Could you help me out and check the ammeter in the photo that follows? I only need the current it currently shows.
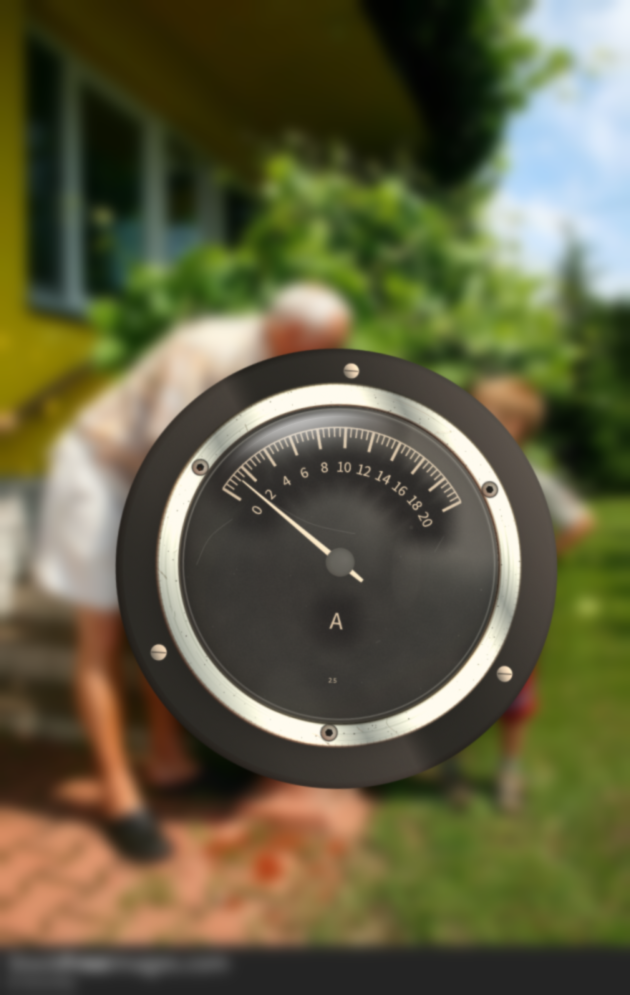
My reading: 1.2 A
